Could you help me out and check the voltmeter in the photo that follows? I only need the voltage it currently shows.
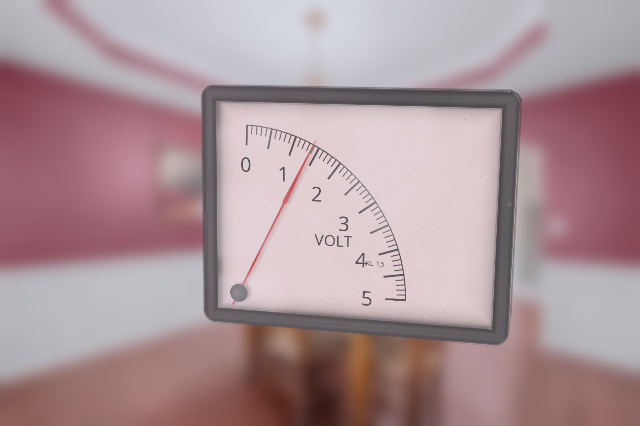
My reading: 1.4 V
